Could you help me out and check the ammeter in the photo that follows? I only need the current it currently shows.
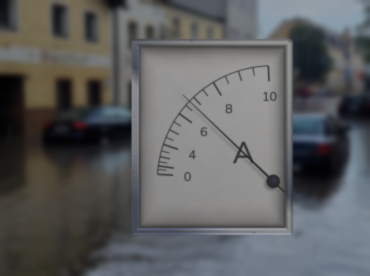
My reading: 6.75 A
